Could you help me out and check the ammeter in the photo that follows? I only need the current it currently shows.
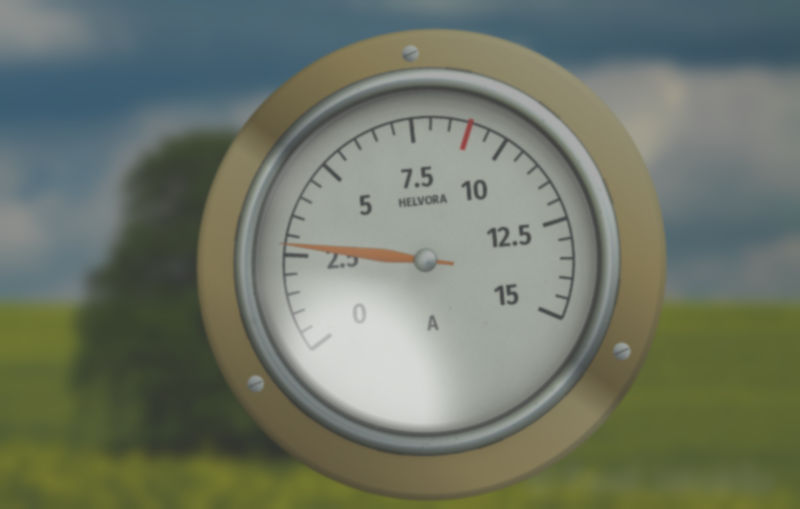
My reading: 2.75 A
